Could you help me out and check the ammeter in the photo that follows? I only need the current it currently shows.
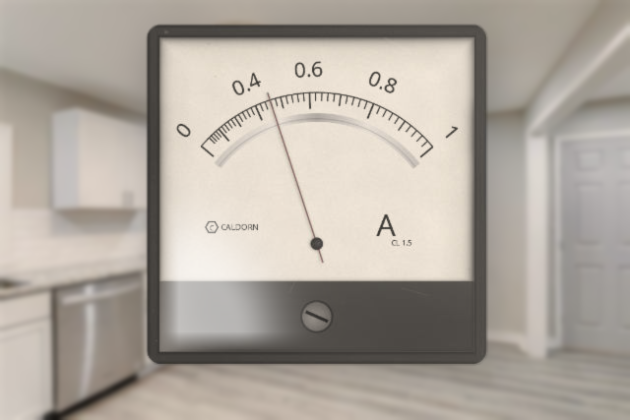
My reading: 0.46 A
